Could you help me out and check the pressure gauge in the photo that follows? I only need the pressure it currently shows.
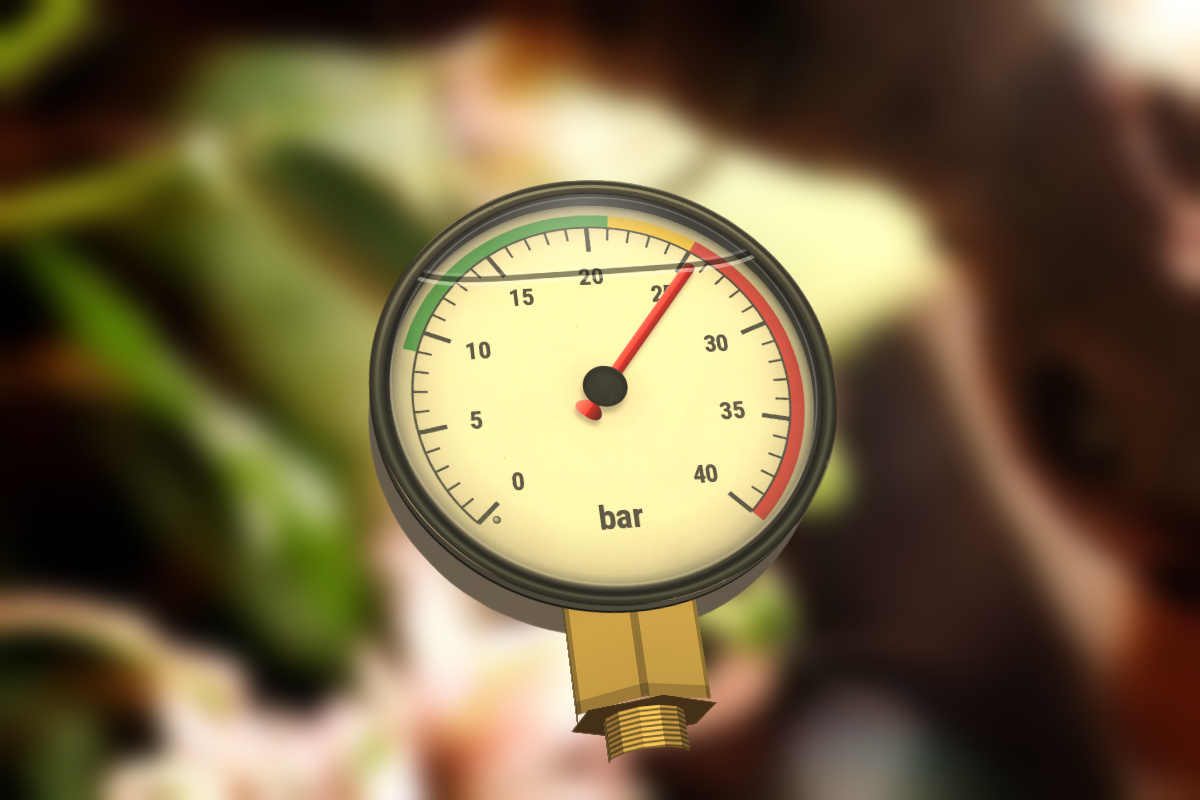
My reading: 25.5 bar
